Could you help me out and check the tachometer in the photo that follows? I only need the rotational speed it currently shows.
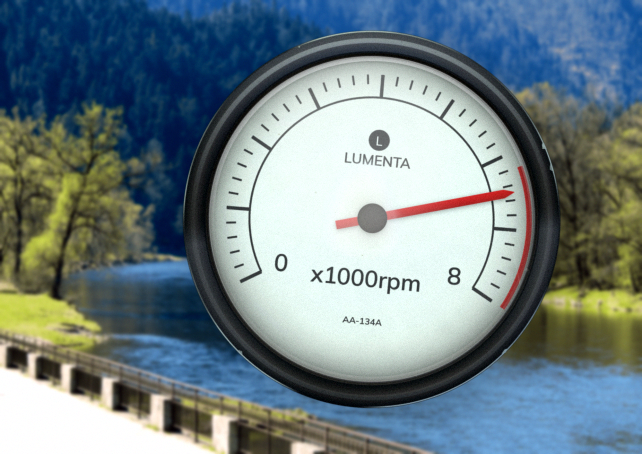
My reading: 6500 rpm
